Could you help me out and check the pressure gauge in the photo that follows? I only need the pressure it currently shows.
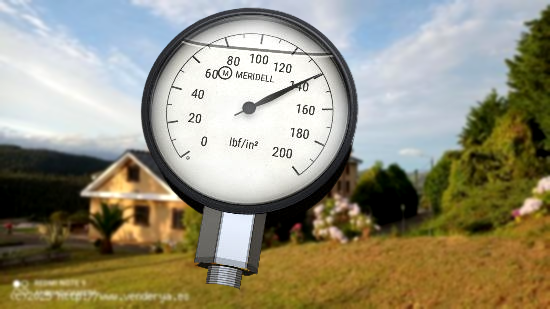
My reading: 140 psi
